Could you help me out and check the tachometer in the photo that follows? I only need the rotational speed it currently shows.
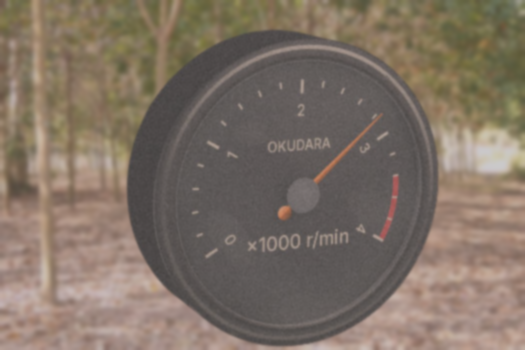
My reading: 2800 rpm
